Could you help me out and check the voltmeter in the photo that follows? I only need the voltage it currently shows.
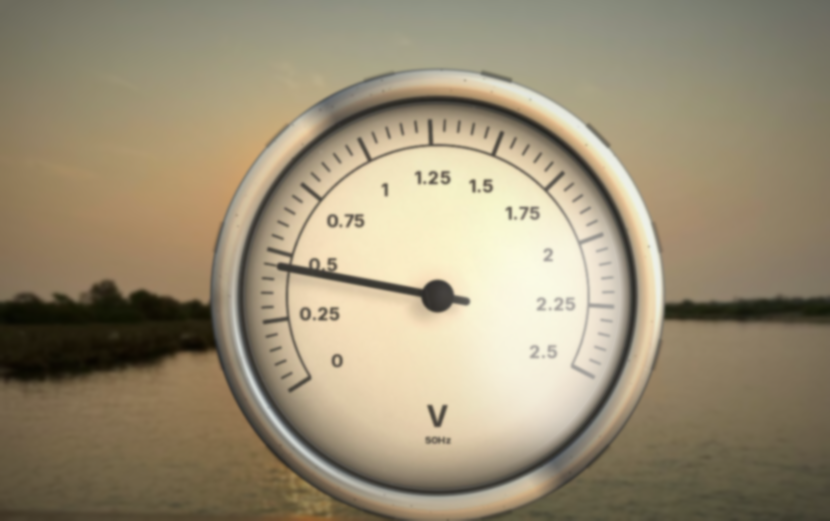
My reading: 0.45 V
